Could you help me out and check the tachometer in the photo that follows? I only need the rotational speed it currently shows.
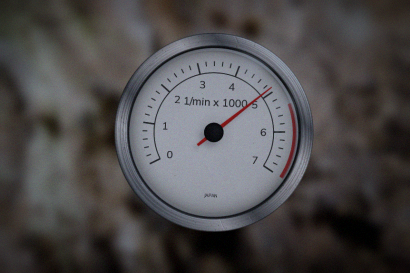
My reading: 4900 rpm
